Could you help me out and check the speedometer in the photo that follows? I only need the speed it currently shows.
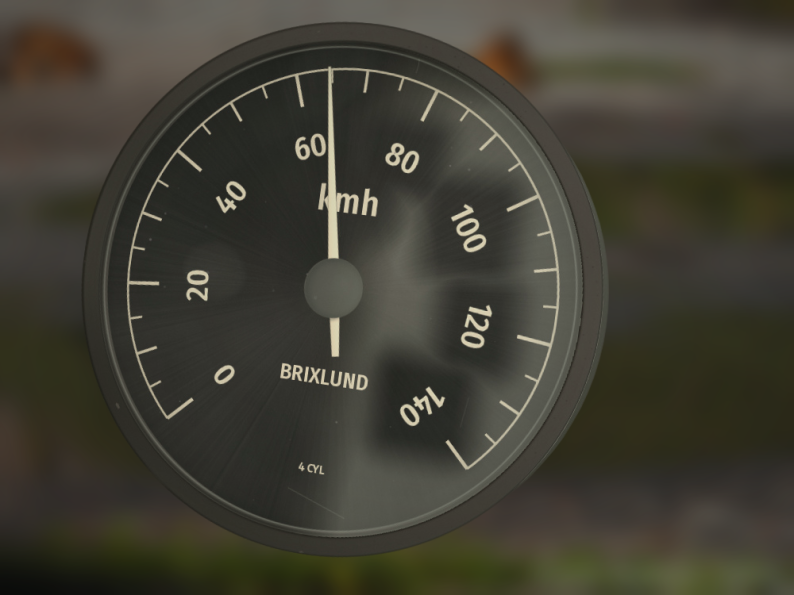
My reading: 65 km/h
